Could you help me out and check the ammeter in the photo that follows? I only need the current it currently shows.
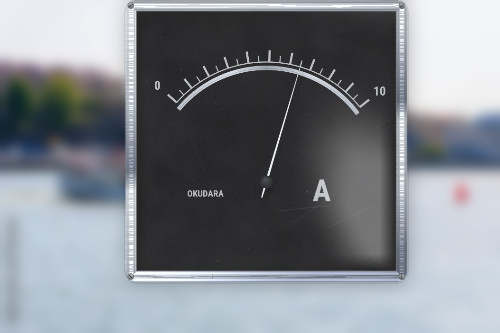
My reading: 6.5 A
